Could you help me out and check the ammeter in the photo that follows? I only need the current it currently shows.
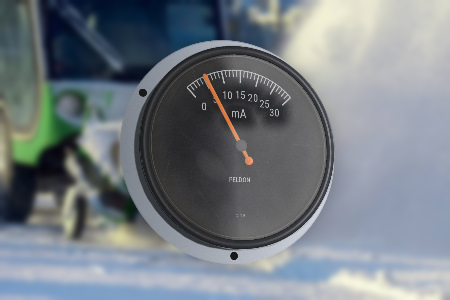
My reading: 5 mA
